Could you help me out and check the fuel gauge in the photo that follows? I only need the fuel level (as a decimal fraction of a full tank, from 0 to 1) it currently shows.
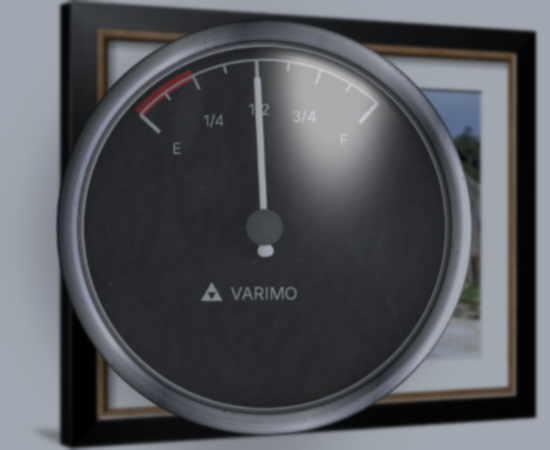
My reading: 0.5
